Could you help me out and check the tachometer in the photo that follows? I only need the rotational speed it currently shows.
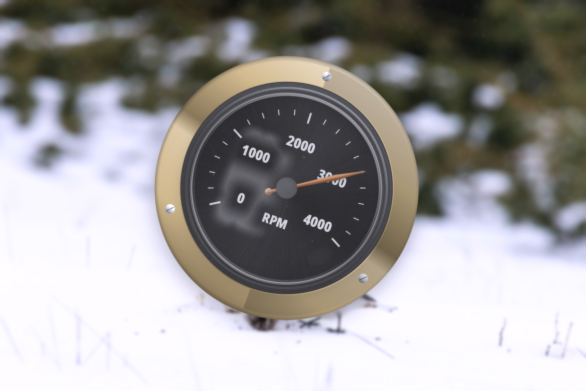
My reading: 3000 rpm
